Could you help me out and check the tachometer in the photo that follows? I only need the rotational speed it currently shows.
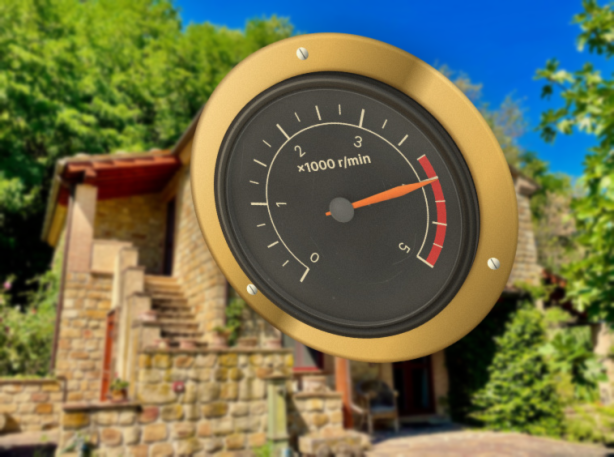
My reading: 4000 rpm
